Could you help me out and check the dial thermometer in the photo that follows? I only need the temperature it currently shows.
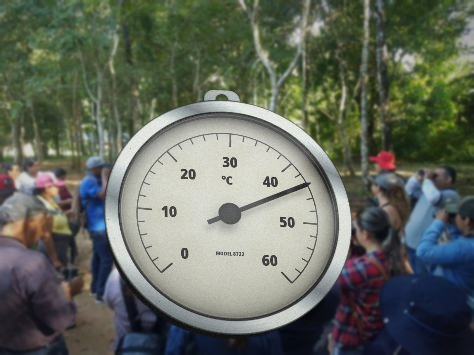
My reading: 44 °C
